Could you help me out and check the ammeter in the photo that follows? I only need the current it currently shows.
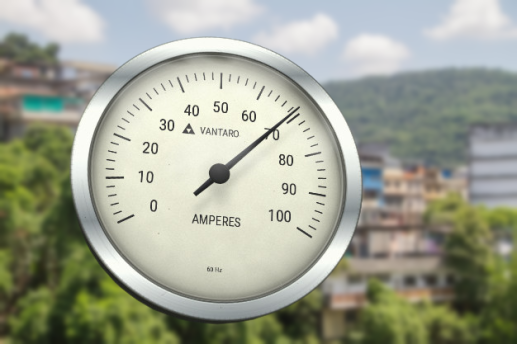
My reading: 69 A
